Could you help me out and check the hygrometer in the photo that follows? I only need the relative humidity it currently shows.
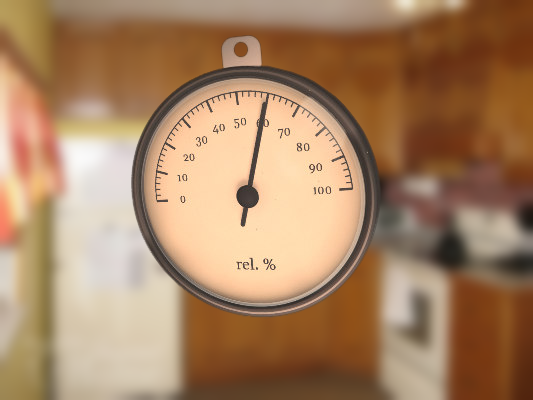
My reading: 60 %
